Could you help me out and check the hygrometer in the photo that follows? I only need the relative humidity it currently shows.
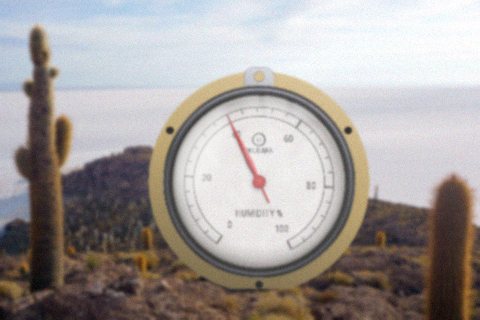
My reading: 40 %
